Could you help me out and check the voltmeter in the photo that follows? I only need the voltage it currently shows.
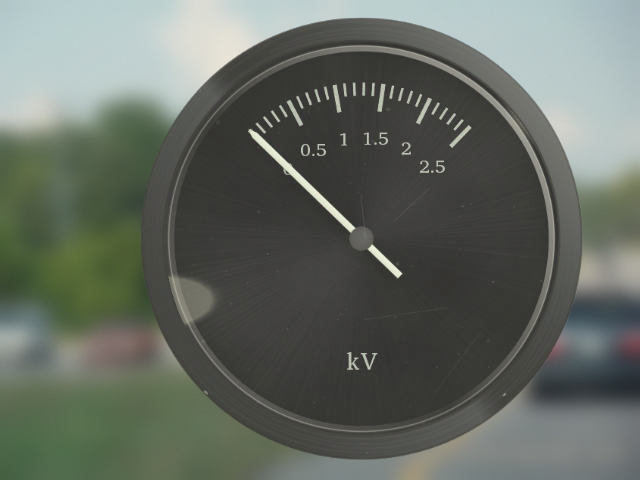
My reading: 0 kV
